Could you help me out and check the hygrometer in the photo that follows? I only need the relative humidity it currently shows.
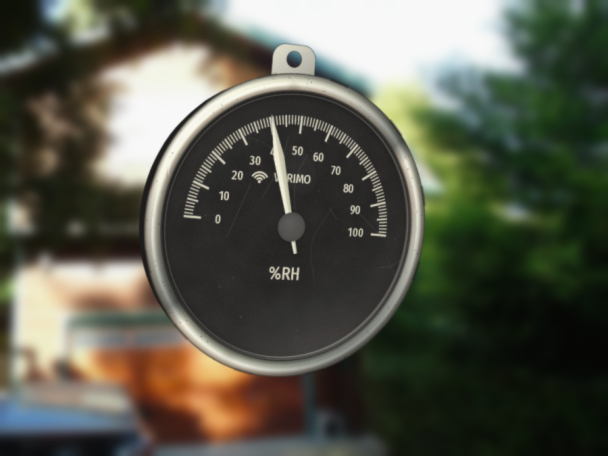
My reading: 40 %
